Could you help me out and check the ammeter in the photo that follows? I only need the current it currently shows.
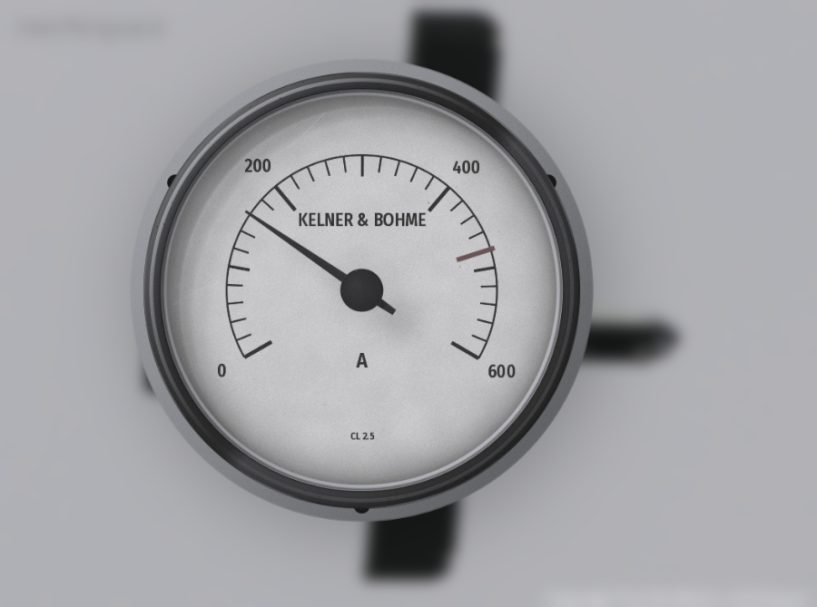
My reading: 160 A
